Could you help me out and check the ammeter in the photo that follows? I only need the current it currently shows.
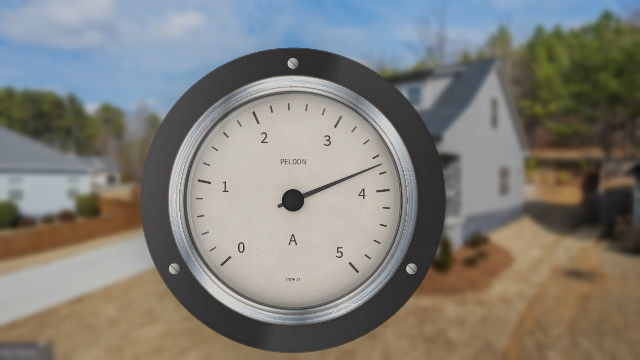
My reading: 3.7 A
